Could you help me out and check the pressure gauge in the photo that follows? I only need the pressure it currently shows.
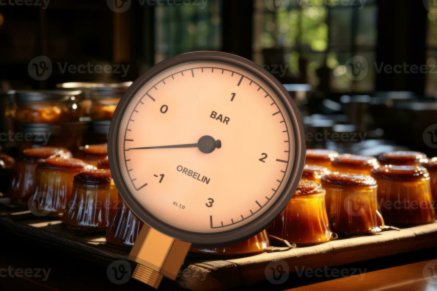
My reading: -0.6 bar
